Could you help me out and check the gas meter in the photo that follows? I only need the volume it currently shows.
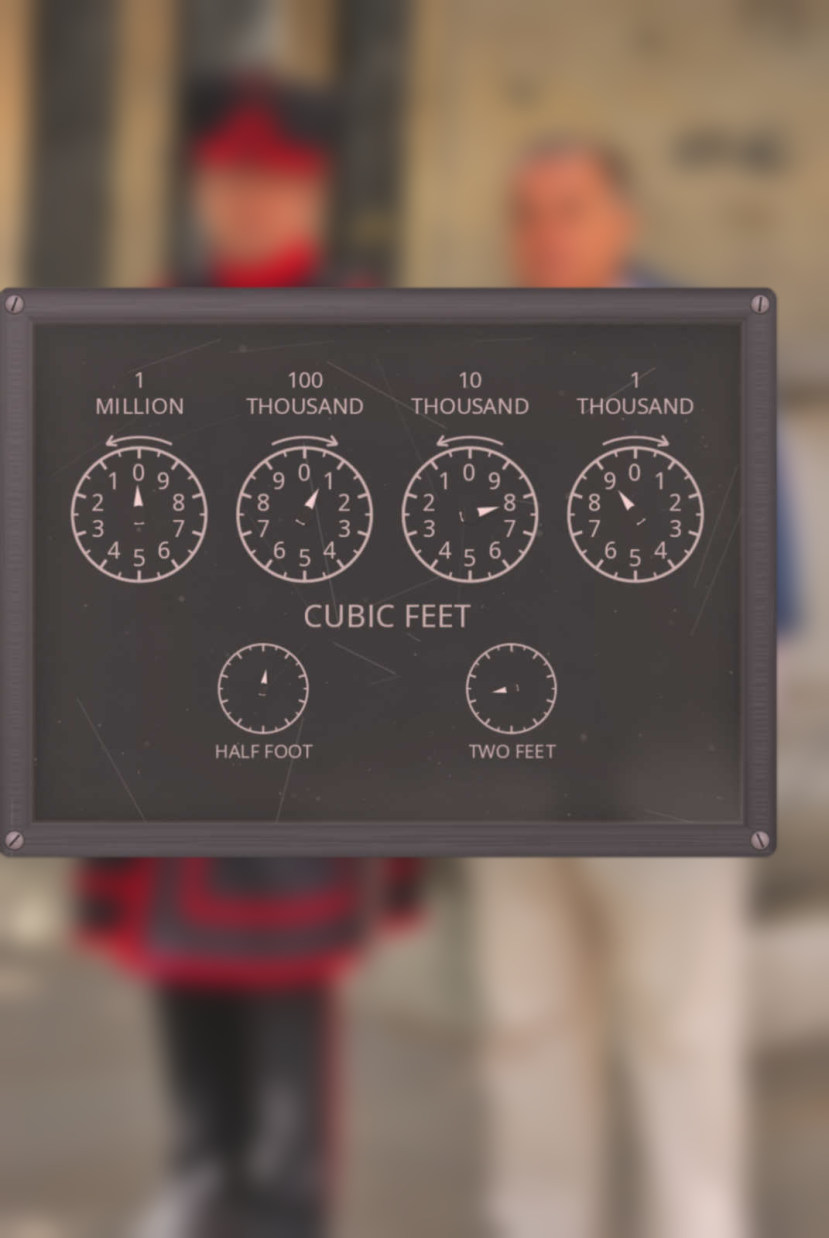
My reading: 7900 ft³
